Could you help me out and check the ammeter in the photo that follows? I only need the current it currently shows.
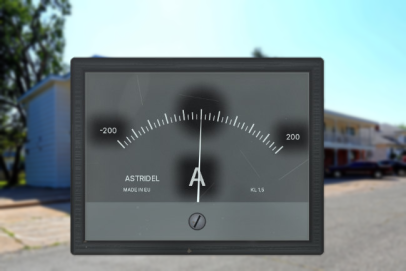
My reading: 0 A
